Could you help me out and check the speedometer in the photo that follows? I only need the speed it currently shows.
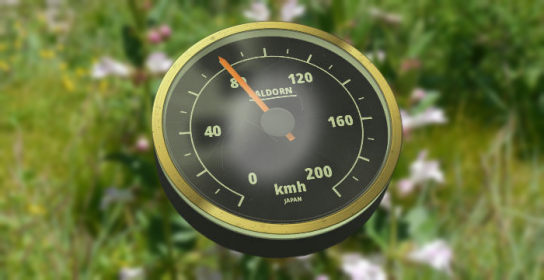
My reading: 80 km/h
